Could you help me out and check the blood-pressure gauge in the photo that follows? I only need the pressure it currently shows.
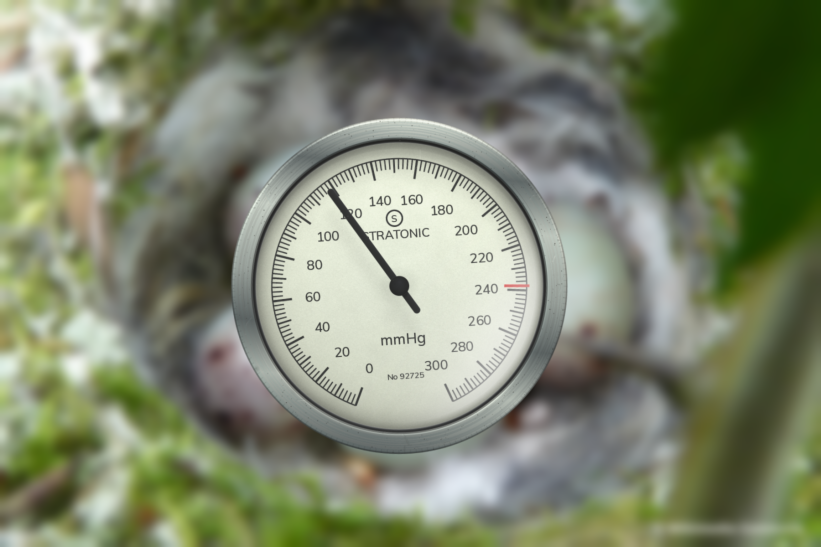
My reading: 118 mmHg
